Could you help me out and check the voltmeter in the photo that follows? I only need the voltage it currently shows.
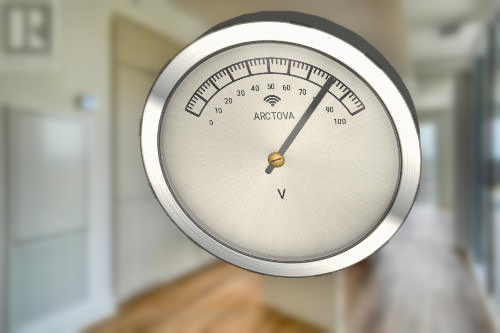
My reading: 80 V
